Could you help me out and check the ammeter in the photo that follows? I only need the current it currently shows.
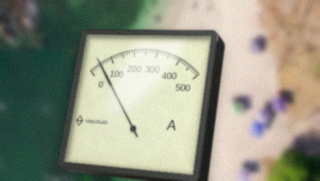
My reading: 50 A
